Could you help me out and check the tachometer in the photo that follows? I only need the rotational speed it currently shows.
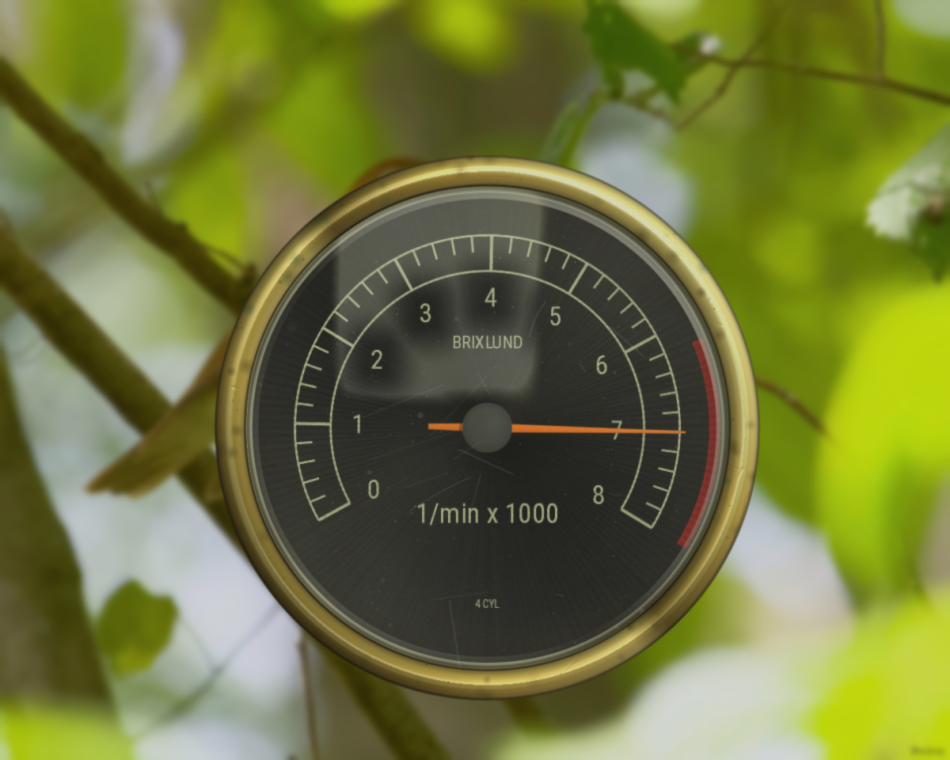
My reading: 7000 rpm
